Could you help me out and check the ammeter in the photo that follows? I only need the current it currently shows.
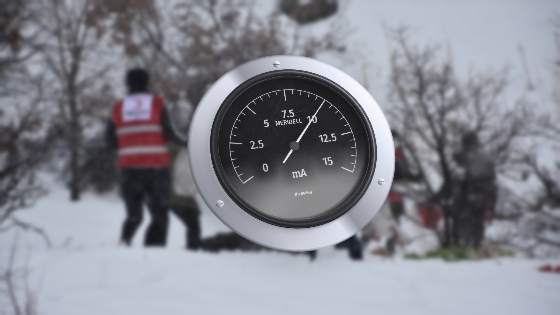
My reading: 10 mA
